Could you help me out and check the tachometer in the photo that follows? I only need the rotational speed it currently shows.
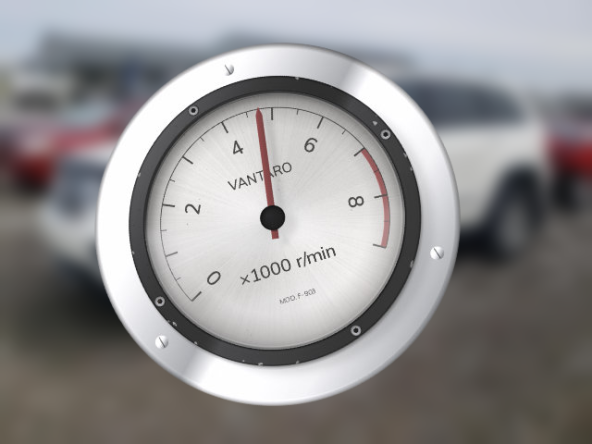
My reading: 4750 rpm
